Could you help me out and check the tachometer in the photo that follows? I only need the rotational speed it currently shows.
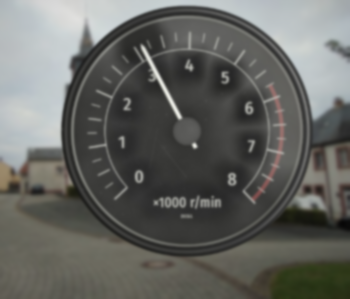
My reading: 3125 rpm
